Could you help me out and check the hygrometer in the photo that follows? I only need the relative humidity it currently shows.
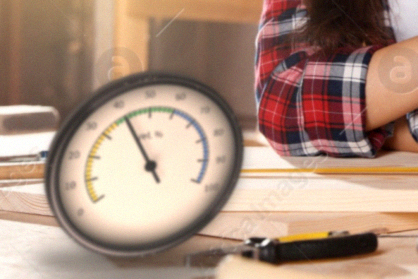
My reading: 40 %
